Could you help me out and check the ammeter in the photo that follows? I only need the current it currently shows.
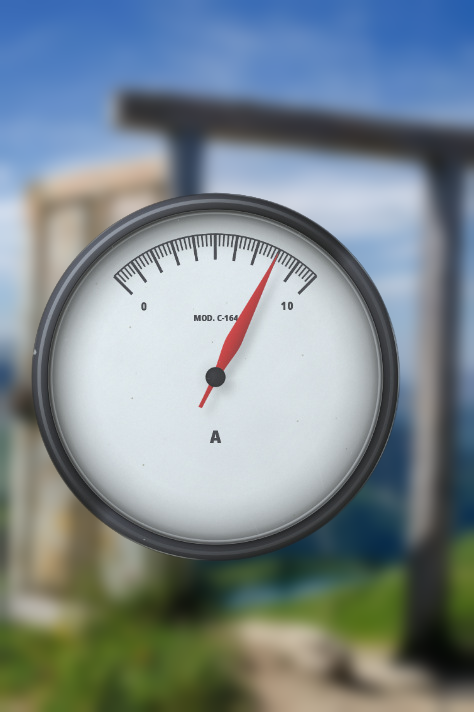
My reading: 8 A
